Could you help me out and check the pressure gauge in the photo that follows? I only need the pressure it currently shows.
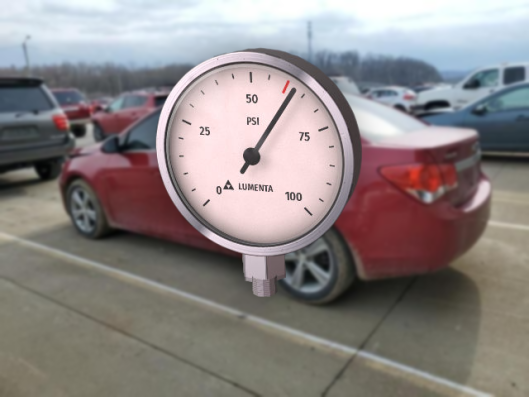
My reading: 62.5 psi
